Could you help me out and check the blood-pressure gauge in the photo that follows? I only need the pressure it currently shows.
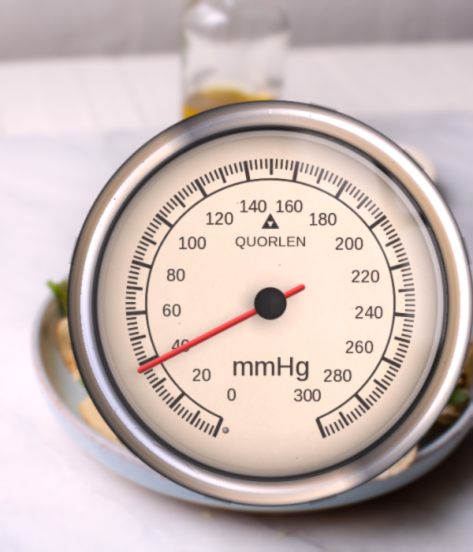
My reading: 38 mmHg
